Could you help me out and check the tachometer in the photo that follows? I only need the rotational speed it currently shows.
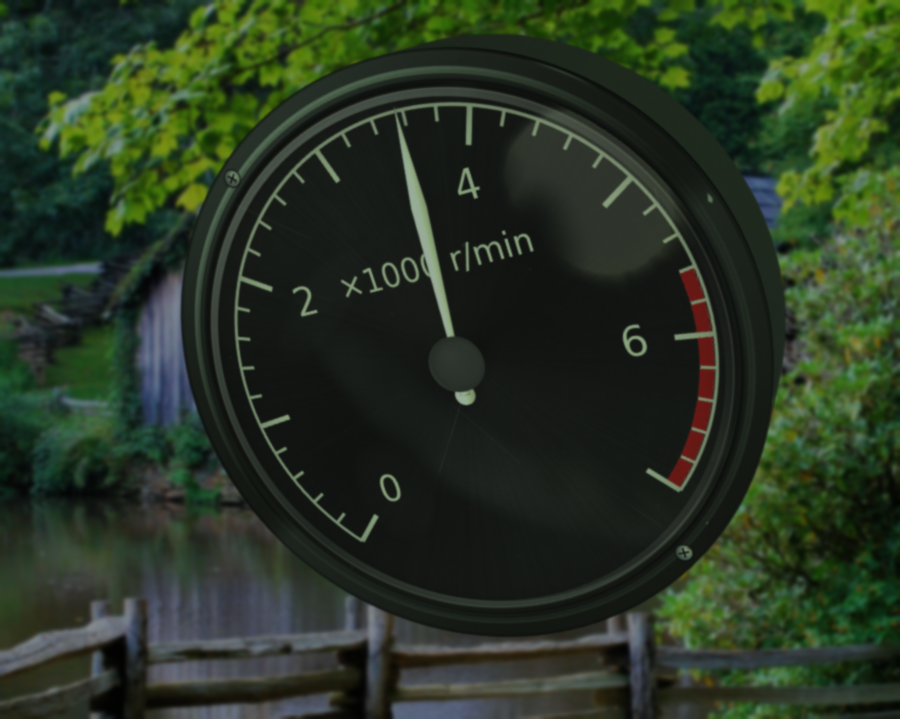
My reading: 3600 rpm
